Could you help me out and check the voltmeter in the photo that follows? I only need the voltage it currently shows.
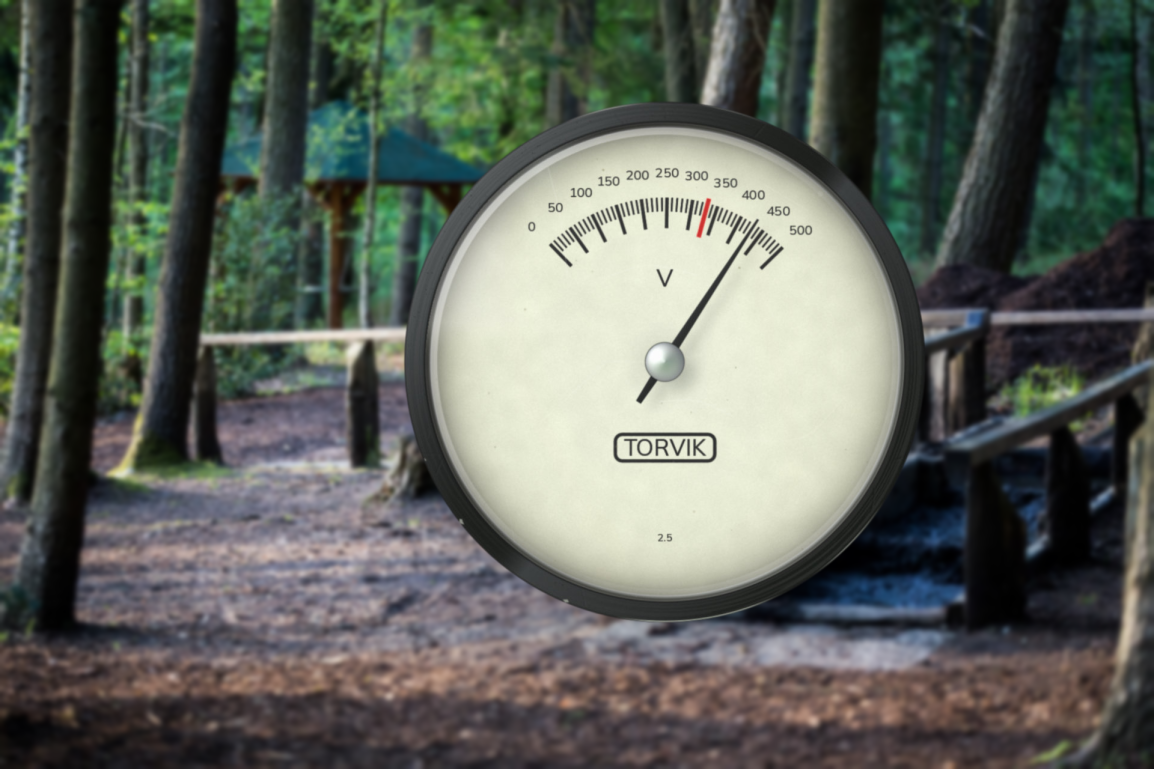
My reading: 430 V
